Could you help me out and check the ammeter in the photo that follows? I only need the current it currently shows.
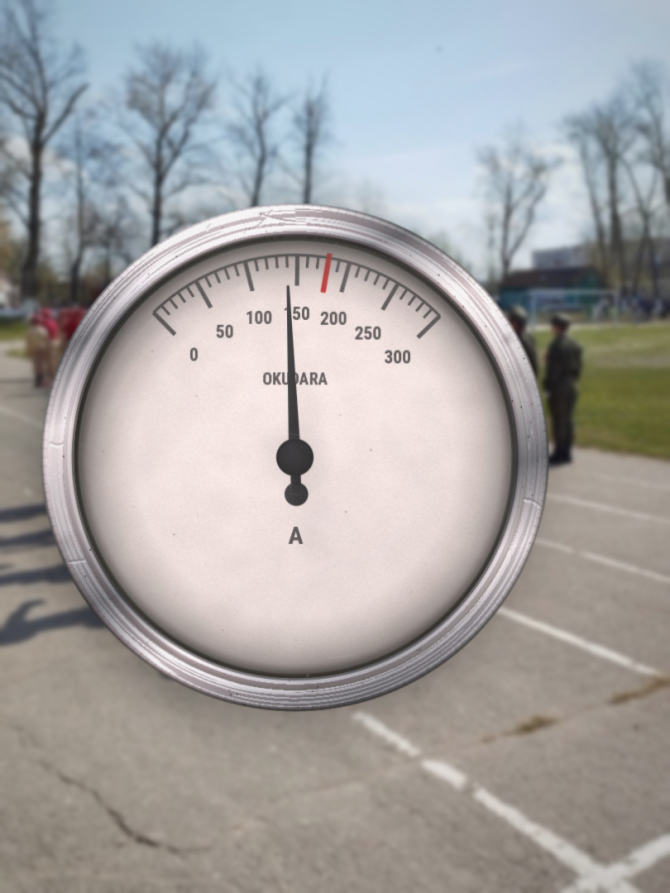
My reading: 140 A
